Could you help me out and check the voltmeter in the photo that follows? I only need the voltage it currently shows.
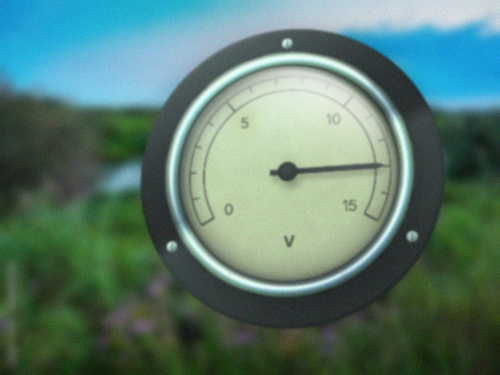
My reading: 13 V
